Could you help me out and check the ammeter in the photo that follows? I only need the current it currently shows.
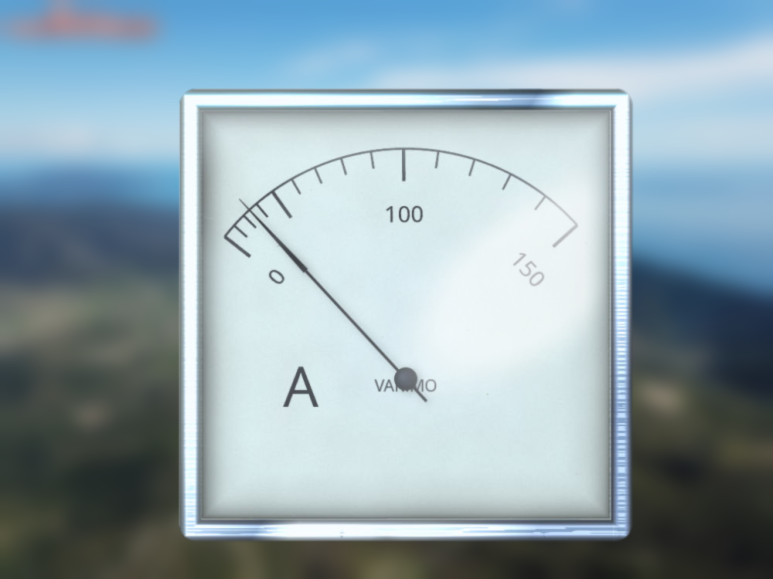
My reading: 35 A
